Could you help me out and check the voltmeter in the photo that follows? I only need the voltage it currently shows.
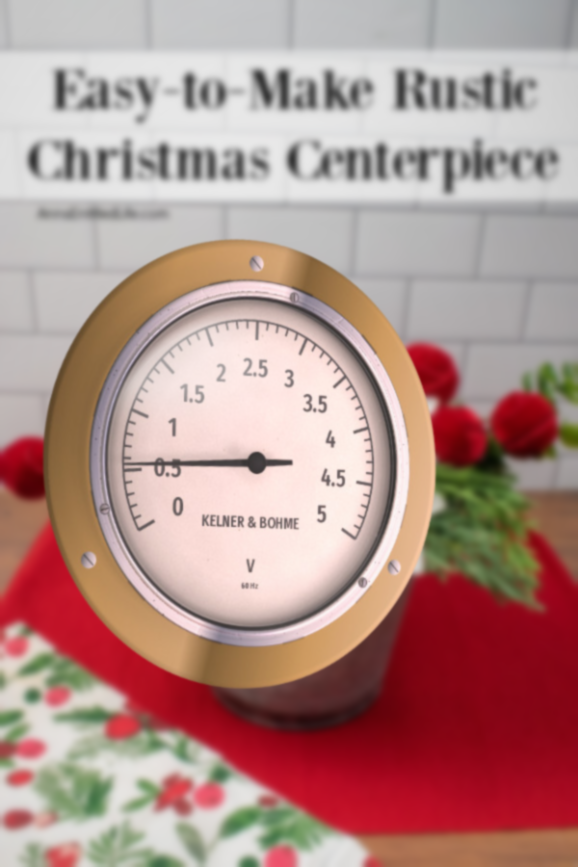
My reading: 0.55 V
